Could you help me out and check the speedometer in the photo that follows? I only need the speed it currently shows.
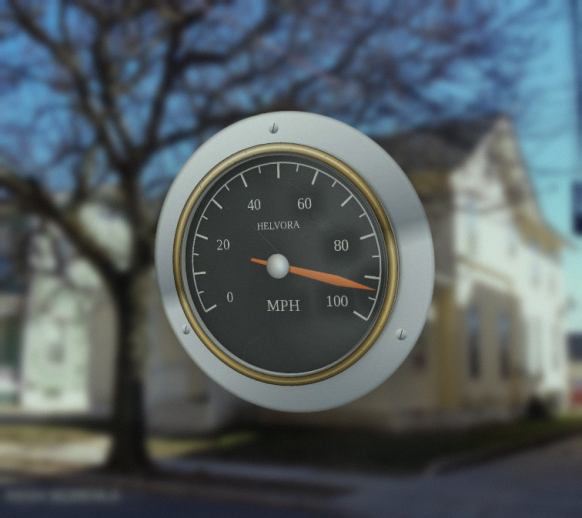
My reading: 92.5 mph
